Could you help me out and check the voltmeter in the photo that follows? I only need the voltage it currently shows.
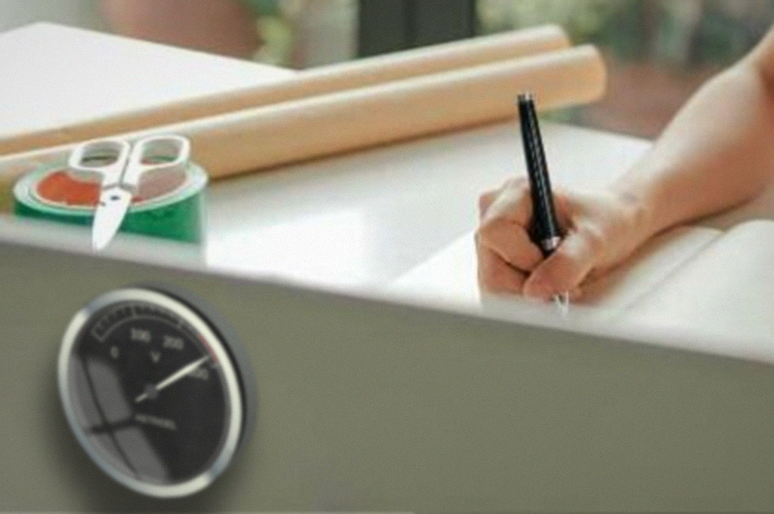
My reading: 280 V
